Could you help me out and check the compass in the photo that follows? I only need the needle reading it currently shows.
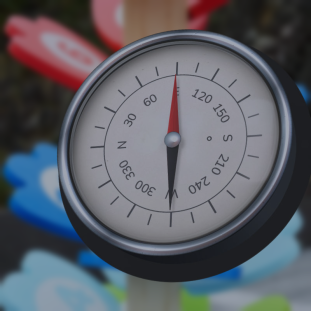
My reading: 90 °
